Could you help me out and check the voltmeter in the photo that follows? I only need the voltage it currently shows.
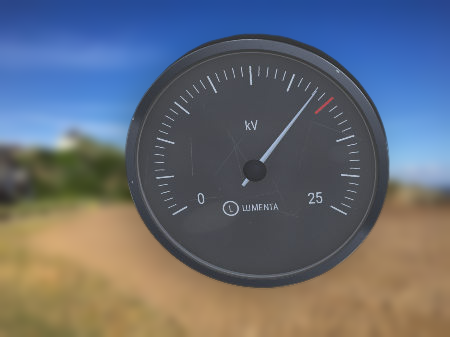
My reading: 16.5 kV
